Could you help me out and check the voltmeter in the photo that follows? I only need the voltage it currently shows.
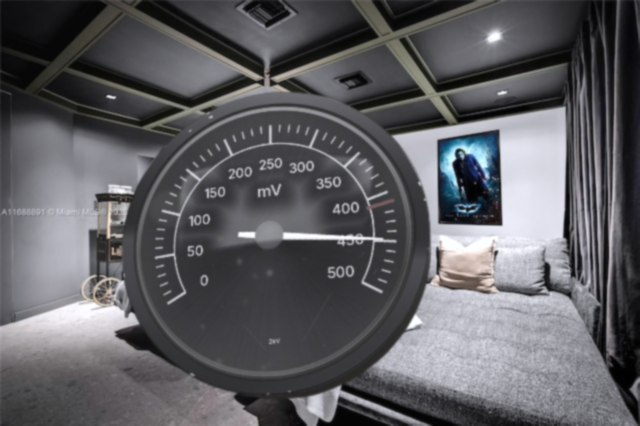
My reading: 450 mV
